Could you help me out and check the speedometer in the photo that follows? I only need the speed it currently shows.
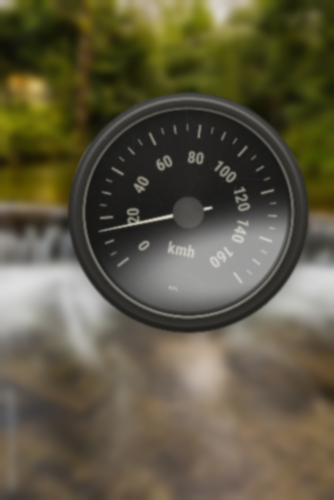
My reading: 15 km/h
